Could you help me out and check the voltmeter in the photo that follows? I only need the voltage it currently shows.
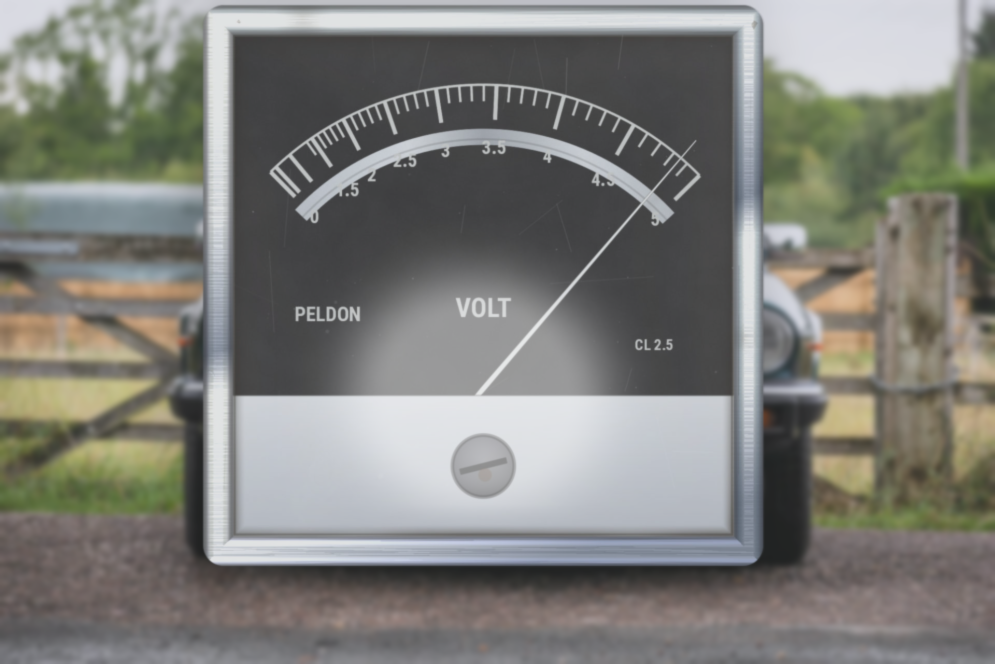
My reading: 4.85 V
